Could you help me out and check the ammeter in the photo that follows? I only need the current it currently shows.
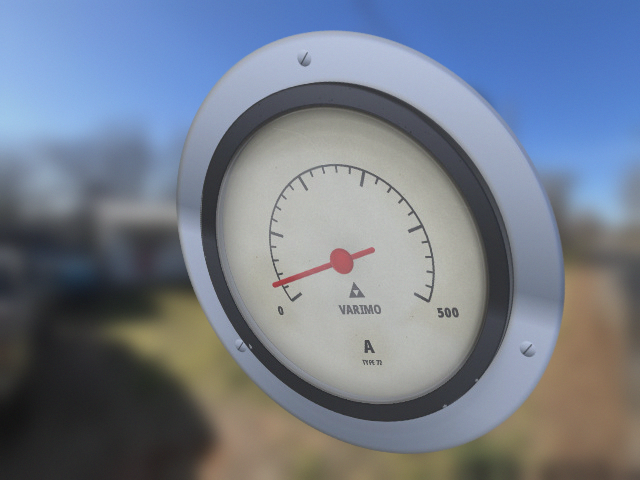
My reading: 30 A
